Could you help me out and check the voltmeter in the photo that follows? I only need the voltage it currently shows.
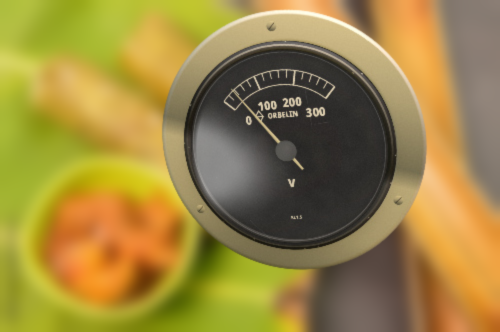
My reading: 40 V
